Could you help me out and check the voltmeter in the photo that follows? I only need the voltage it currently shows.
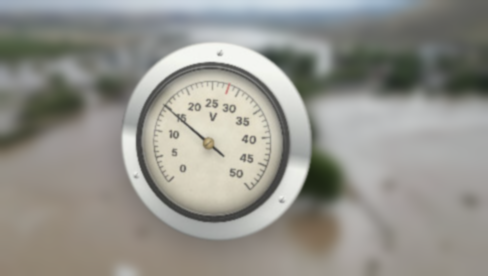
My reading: 15 V
